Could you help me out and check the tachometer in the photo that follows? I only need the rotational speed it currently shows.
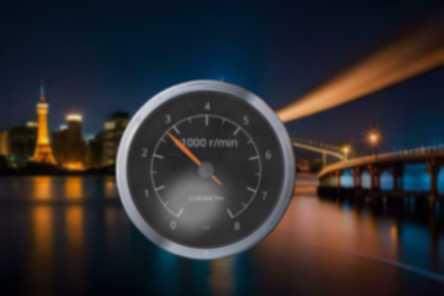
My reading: 2750 rpm
